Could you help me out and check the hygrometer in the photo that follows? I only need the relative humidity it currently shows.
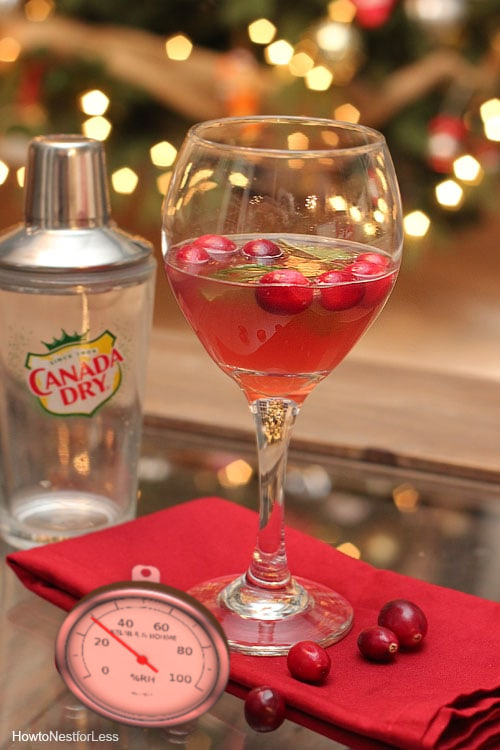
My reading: 30 %
